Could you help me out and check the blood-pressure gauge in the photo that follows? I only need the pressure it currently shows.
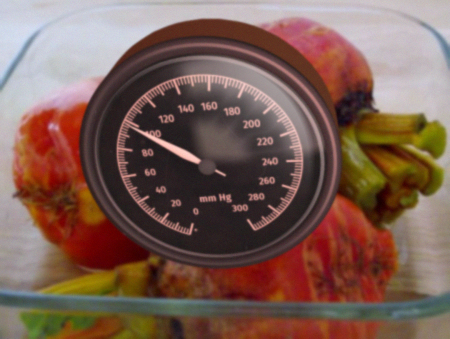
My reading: 100 mmHg
